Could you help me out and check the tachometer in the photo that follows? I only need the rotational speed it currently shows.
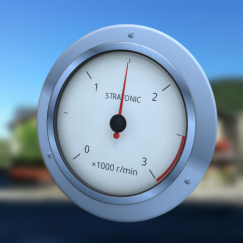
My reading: 1500 rpm
